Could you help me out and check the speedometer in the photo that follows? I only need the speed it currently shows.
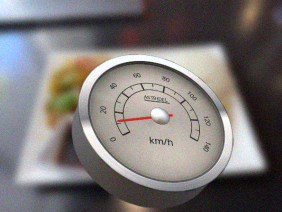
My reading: 10 km/h
